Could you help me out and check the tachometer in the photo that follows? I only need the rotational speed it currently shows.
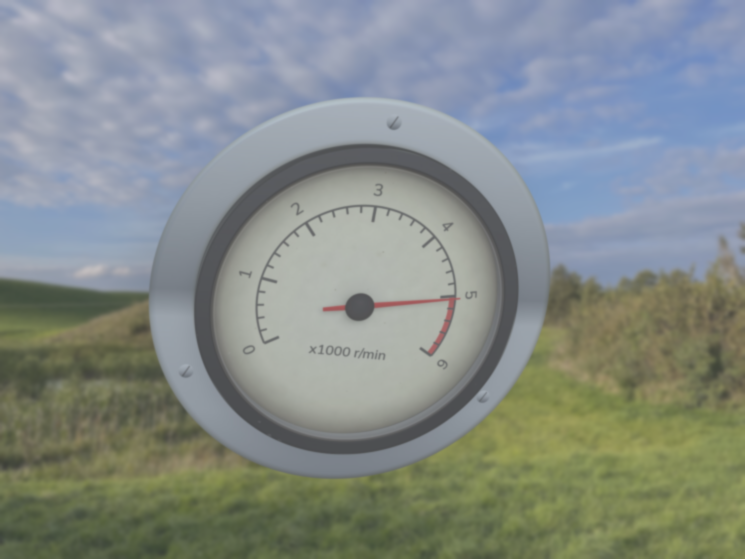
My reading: 5000 rpm
